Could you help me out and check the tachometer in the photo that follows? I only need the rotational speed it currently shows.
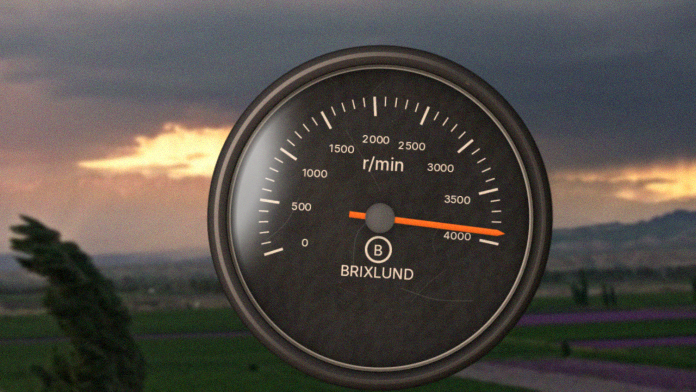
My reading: 3900 rpm
